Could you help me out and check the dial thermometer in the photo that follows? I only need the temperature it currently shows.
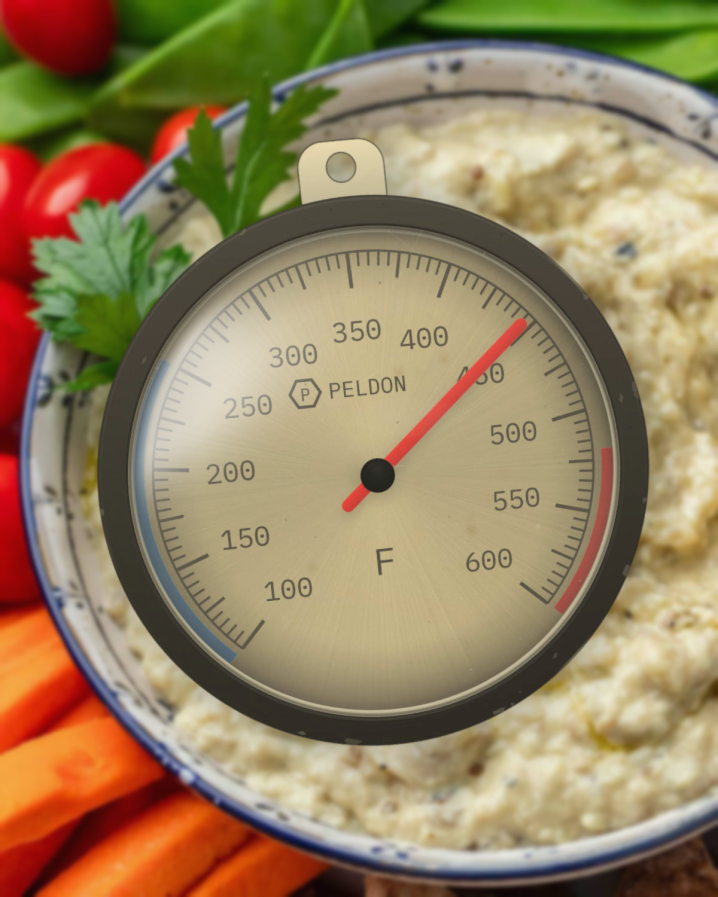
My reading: 445 °F
